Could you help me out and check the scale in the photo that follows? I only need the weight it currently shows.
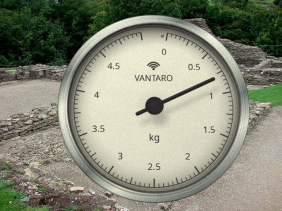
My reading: 0.8 kg
